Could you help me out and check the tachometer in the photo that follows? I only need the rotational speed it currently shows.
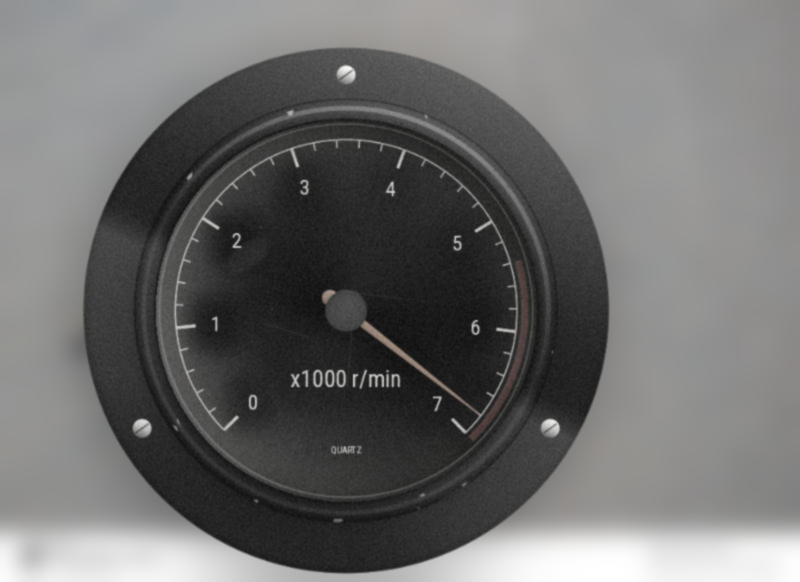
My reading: 6800 rpm
